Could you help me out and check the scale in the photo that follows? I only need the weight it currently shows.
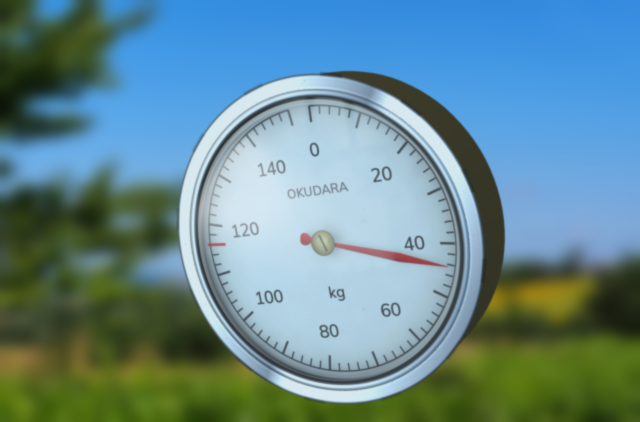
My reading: 44 kg
